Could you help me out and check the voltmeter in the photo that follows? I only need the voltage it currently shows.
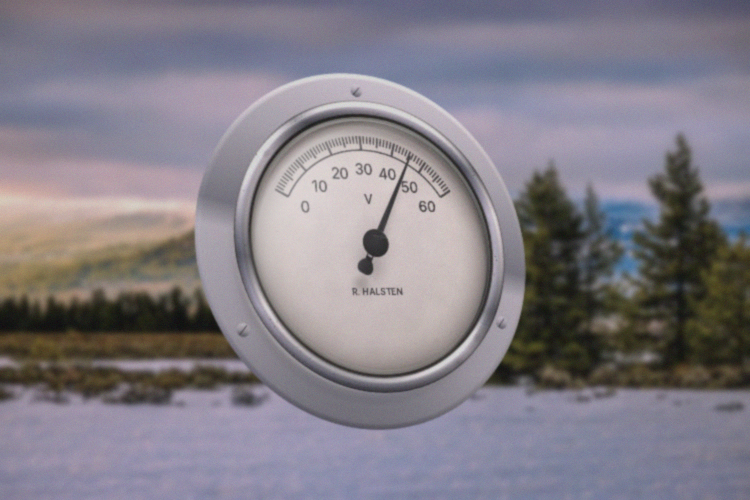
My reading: 45 V
